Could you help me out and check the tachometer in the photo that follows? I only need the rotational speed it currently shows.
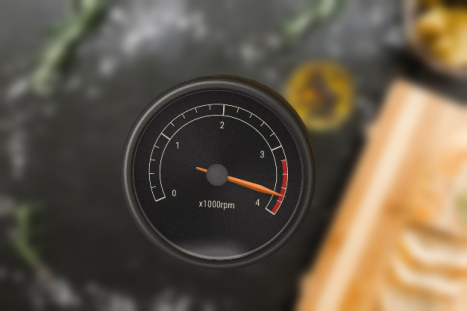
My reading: 3700 rpm
